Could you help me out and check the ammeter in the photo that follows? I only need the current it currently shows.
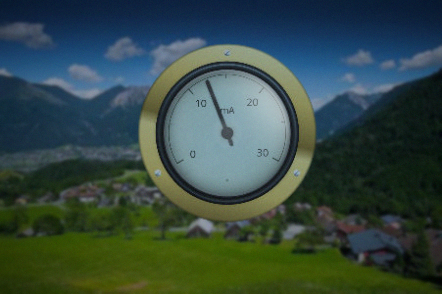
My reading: 12.5 mA
